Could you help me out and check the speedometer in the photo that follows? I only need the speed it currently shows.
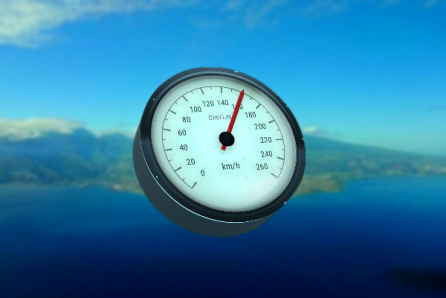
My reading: 160 km/h
